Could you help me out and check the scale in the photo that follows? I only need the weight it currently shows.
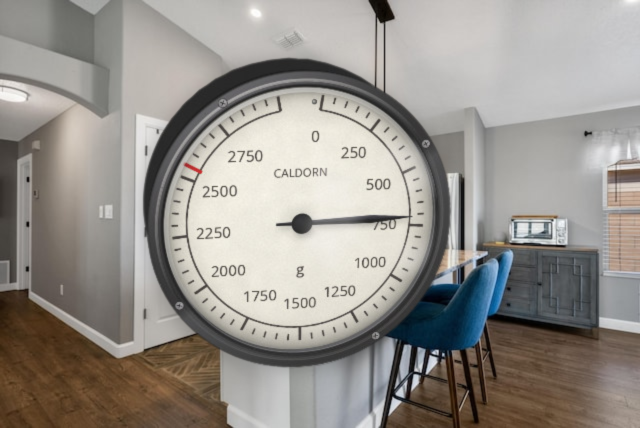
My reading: 700 g
